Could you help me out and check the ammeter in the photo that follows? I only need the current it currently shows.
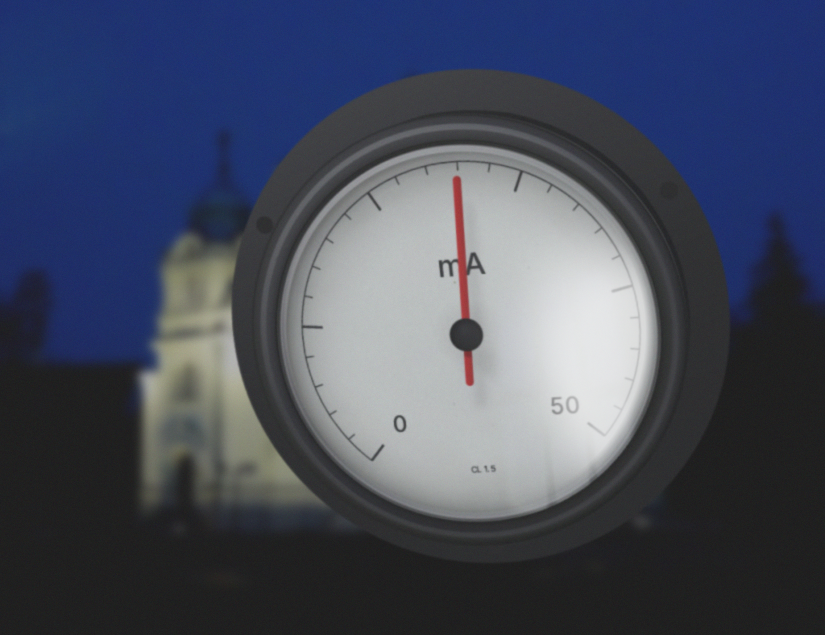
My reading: 26 mA
